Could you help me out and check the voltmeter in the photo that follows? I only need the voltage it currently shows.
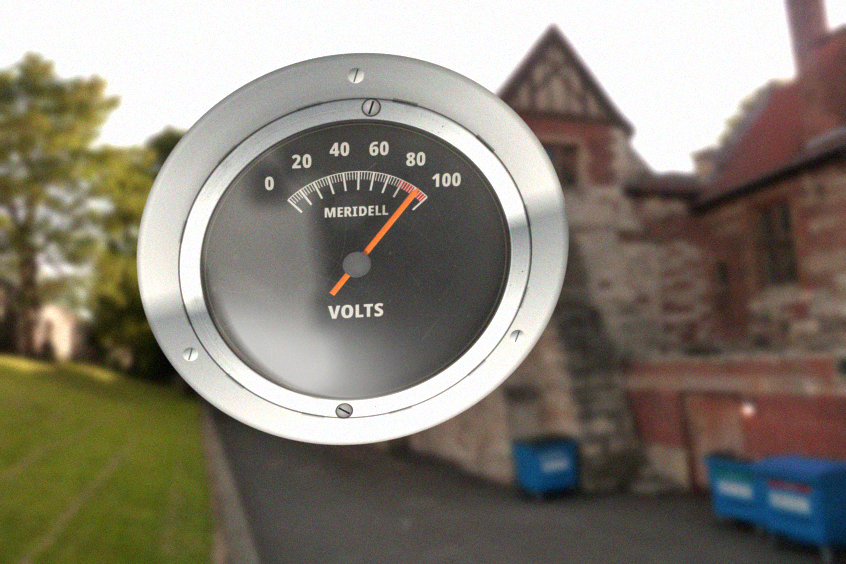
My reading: 90 V
